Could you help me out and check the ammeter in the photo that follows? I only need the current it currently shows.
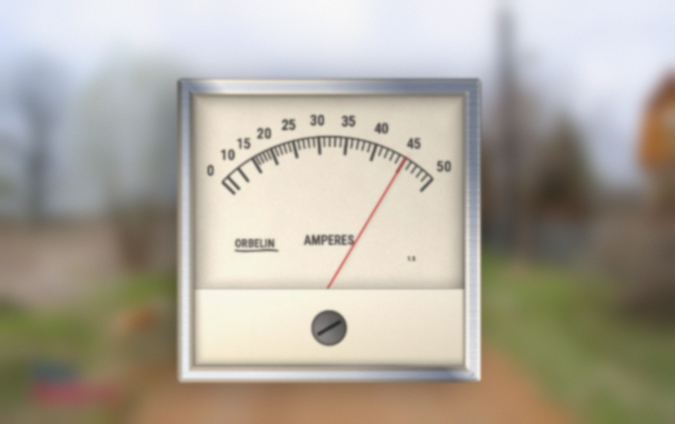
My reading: 45 A
